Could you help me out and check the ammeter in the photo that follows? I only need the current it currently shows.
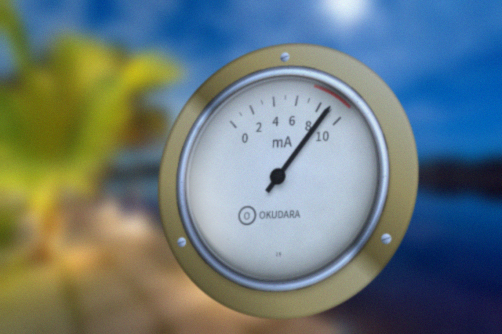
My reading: 9 mA
